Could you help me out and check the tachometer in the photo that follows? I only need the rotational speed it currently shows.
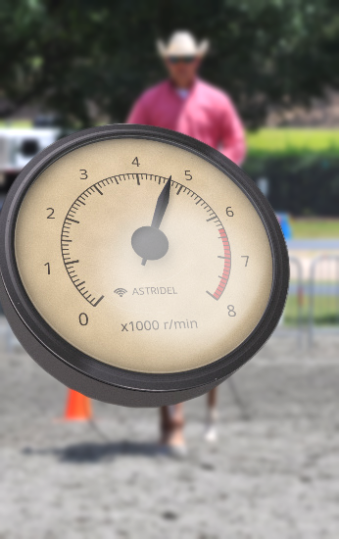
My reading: 4700 rpm
